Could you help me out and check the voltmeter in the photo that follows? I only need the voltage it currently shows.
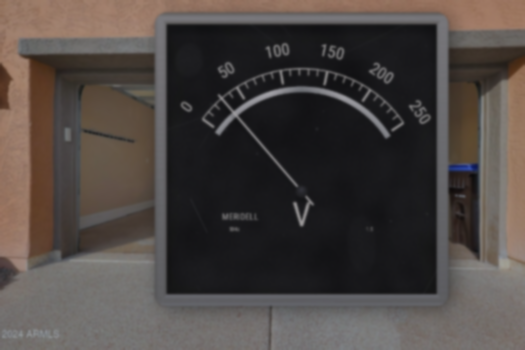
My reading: 30 V
